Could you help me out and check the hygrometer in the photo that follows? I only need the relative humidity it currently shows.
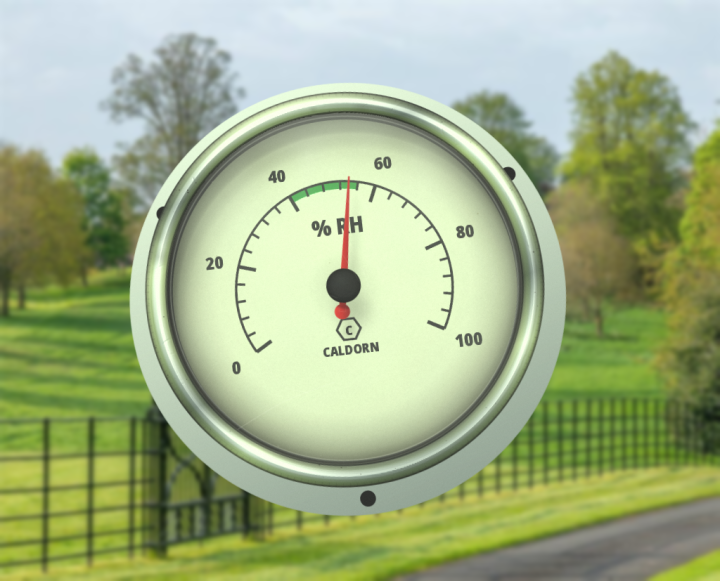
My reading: 54 %
